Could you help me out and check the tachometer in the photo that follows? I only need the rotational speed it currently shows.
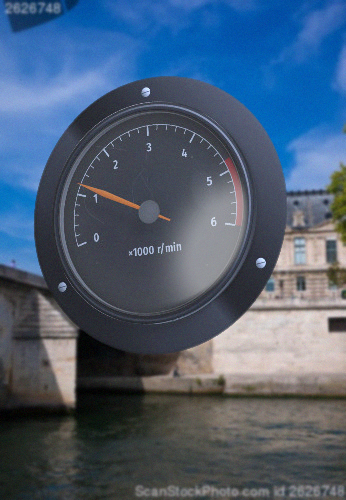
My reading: 1200 rpm
